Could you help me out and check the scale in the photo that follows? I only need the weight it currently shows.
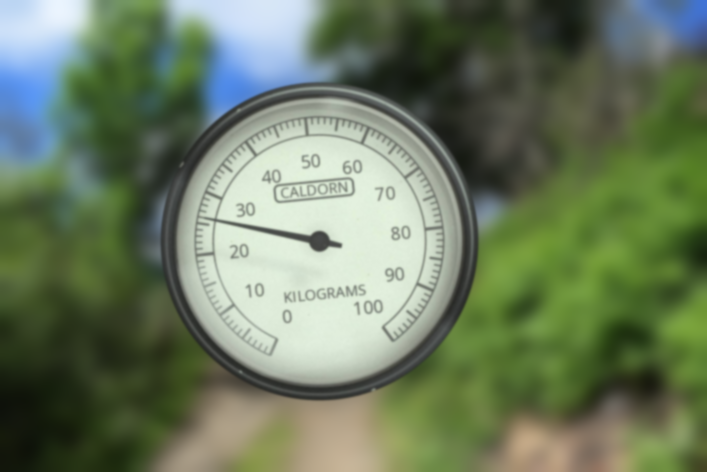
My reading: 26 kg
